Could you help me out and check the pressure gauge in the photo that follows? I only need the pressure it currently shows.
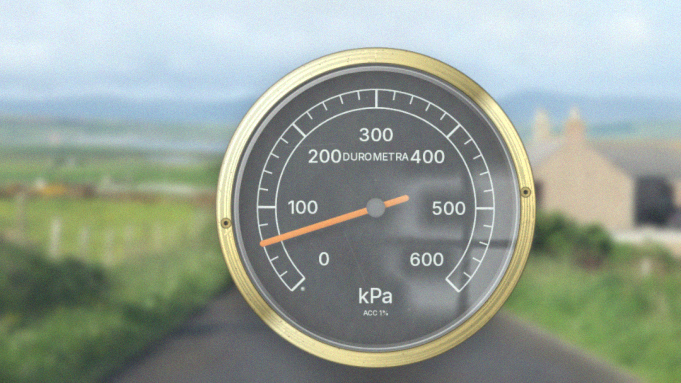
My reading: 60 kPa
